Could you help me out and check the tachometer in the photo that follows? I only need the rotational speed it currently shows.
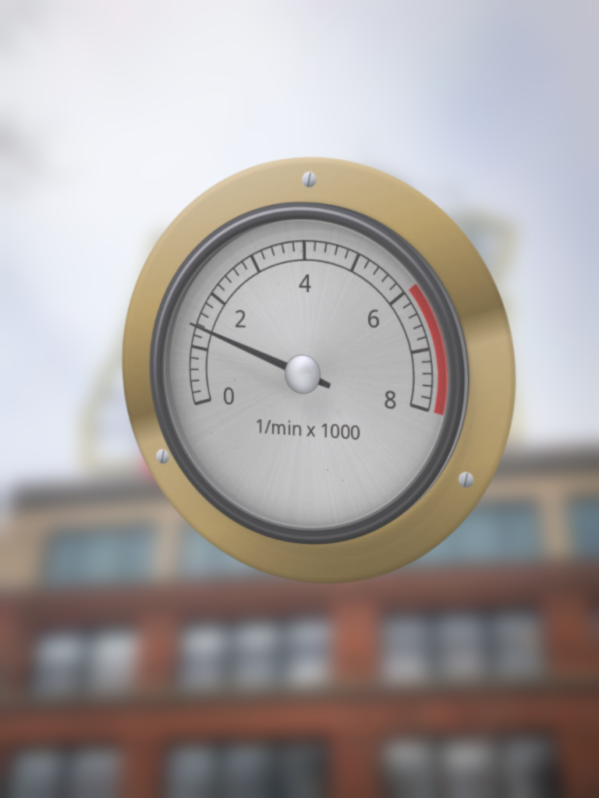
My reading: 1400 rpm
